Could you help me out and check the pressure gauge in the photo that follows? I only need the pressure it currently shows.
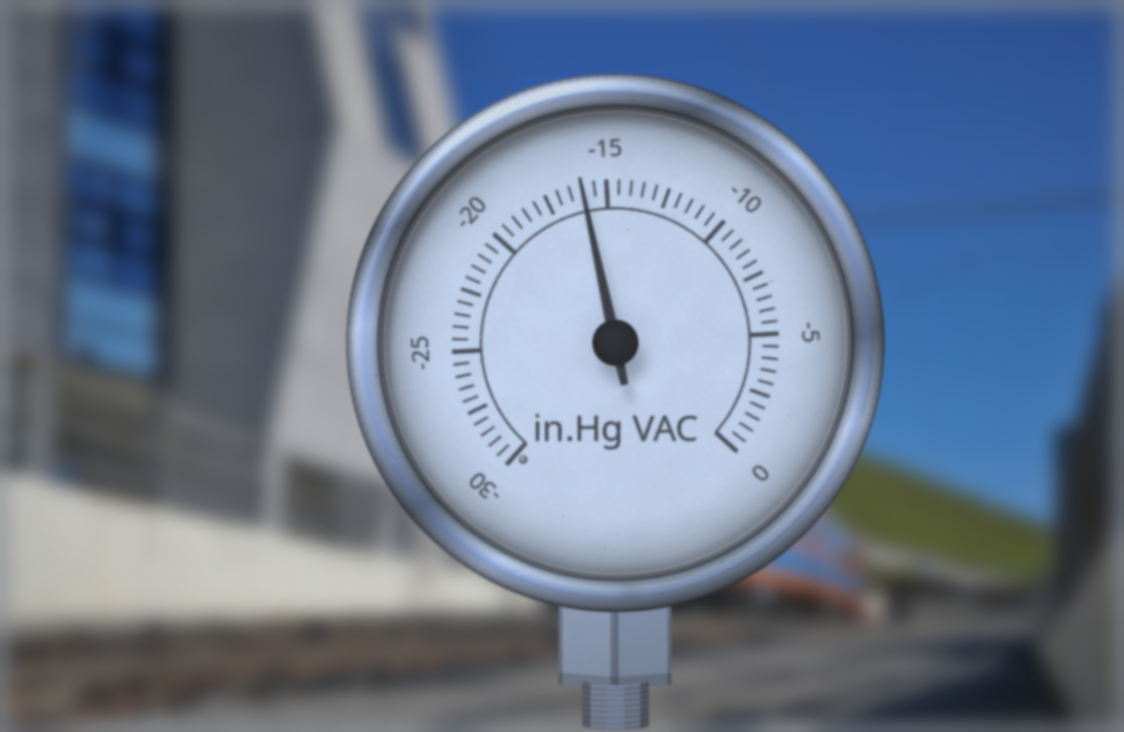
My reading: -16 inHg
